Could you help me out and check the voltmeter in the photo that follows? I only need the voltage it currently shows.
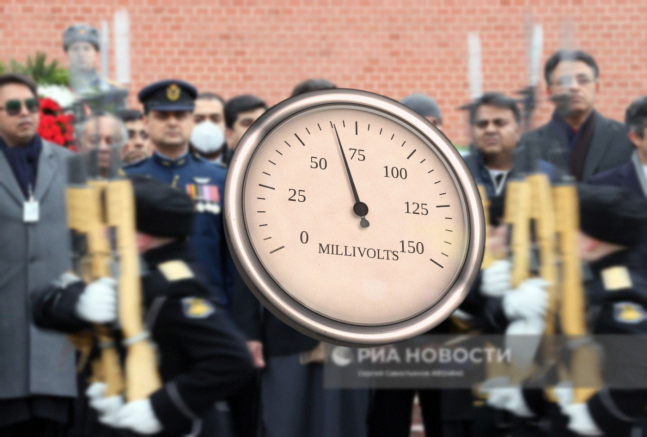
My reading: 65 mV
